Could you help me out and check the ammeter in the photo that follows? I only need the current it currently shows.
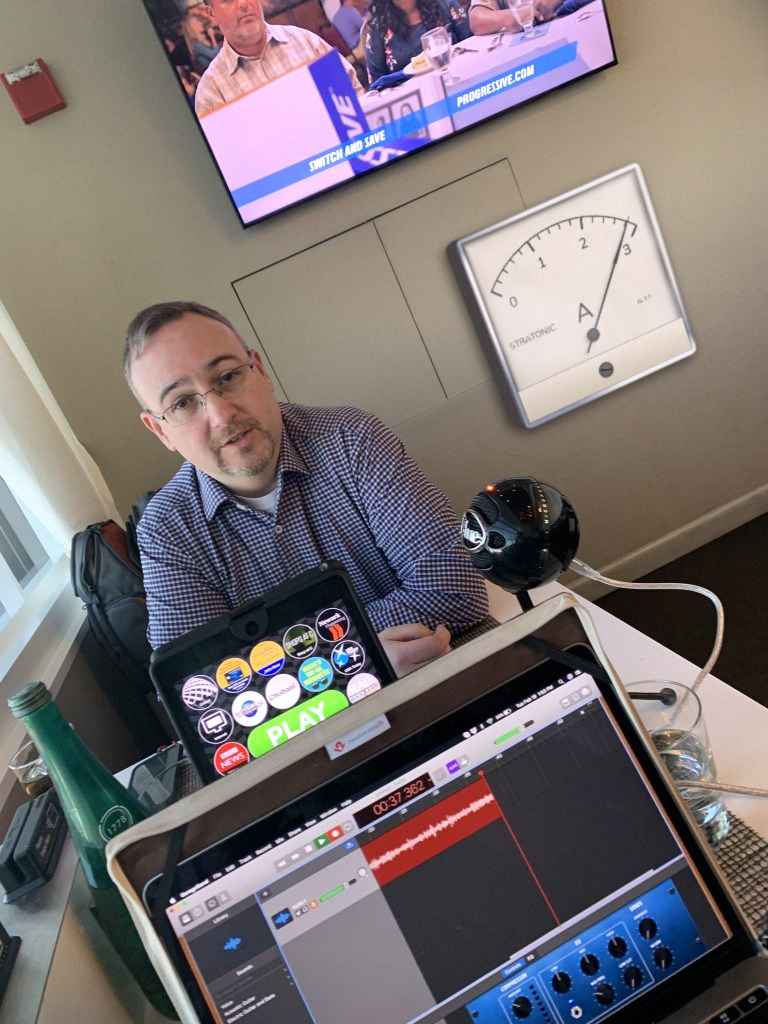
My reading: 2.8 A
